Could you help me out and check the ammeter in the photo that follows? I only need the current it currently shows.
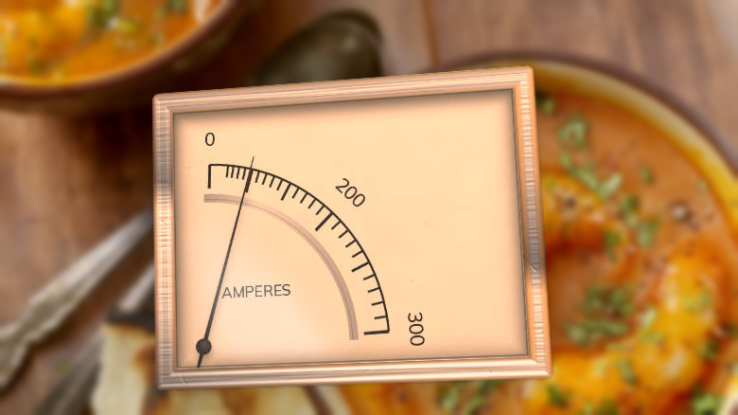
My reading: 100 A
